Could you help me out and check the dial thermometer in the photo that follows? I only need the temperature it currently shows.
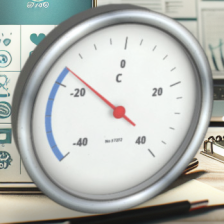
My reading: -16 °C
